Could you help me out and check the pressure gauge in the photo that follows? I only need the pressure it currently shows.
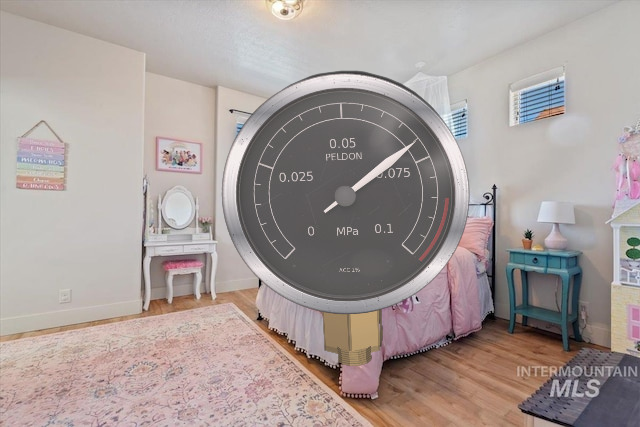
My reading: 0.07 MPa
